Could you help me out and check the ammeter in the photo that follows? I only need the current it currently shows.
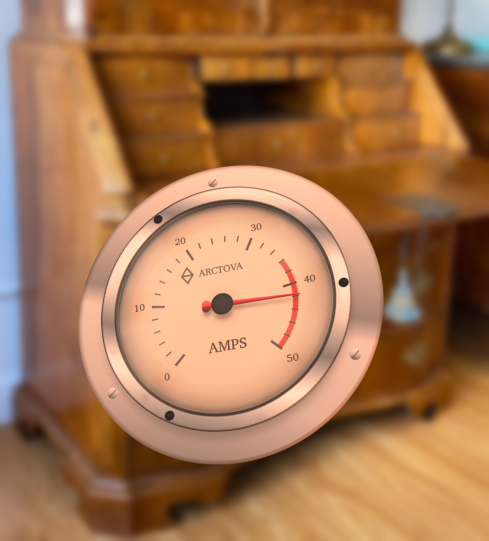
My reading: 42 A
